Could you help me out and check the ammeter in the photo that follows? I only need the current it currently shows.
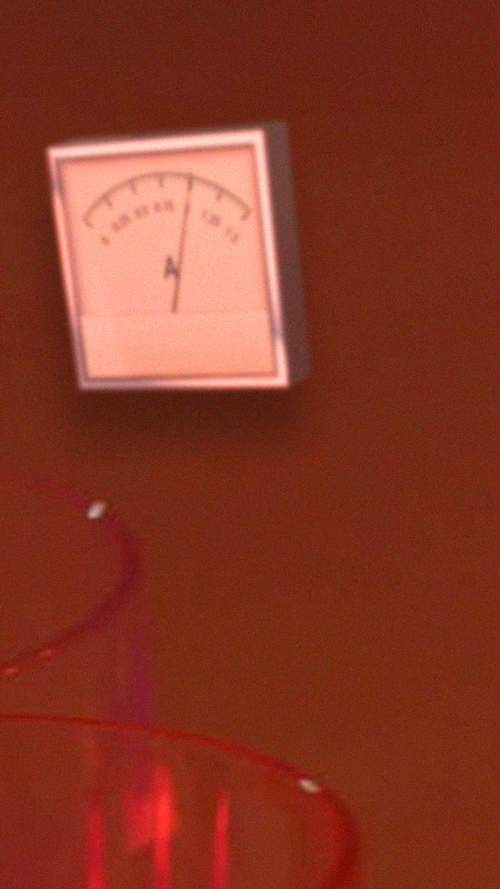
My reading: 1 A
